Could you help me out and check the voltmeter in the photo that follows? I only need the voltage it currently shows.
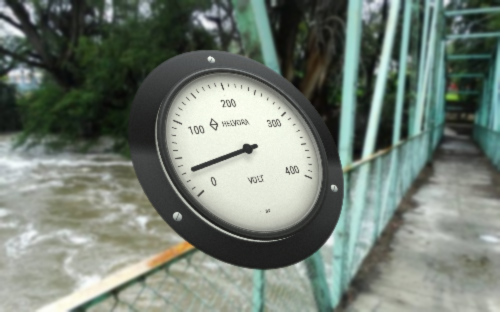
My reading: 30 V
